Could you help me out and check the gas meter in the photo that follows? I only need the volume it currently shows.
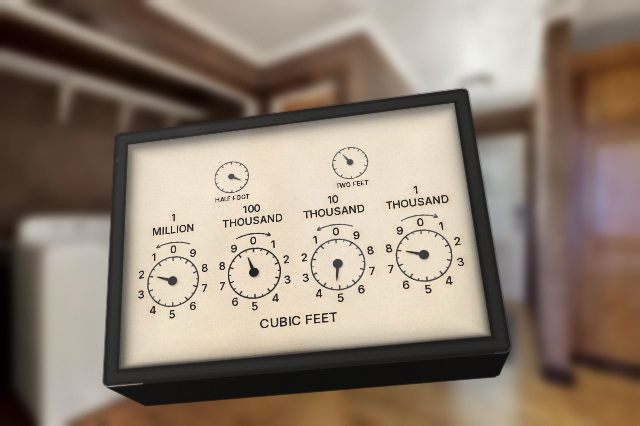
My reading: 194800 ft³
